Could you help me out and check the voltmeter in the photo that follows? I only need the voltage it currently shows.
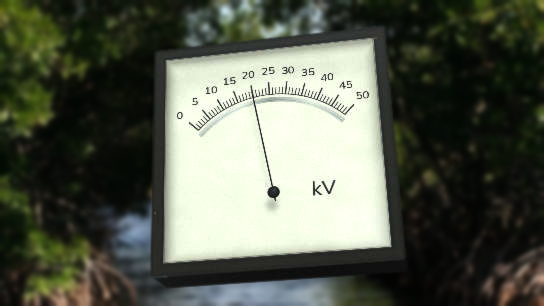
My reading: 20 kV
